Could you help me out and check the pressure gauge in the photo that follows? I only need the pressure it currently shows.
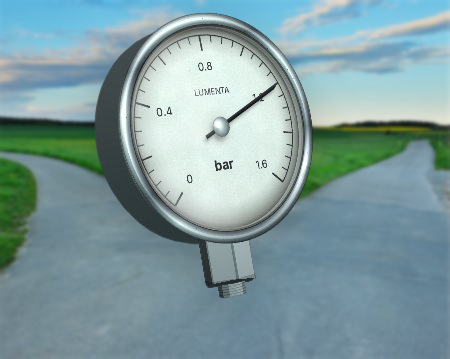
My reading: 1.2 bar
